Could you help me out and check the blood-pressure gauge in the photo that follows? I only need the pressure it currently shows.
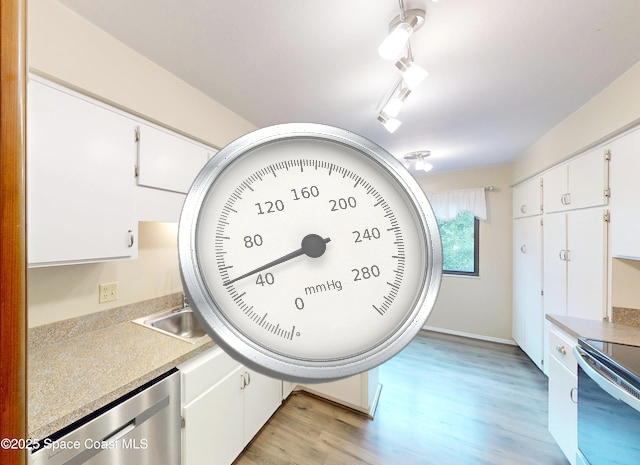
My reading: 50 mmHg
